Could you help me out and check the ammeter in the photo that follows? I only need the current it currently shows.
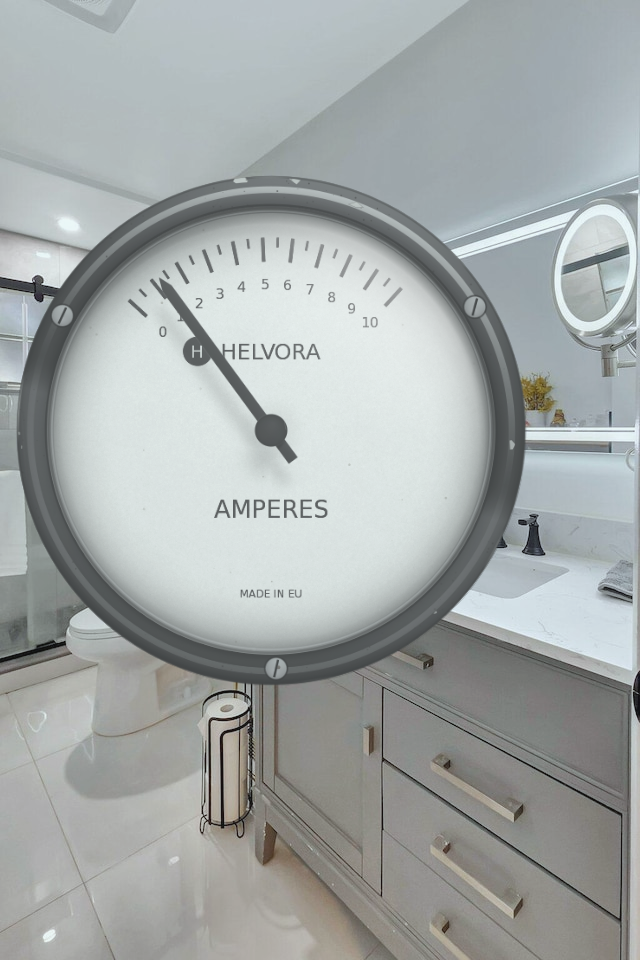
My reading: 1.25 A
